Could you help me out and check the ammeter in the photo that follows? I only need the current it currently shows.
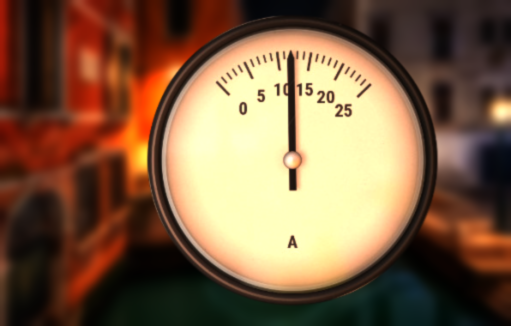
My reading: 12 A
